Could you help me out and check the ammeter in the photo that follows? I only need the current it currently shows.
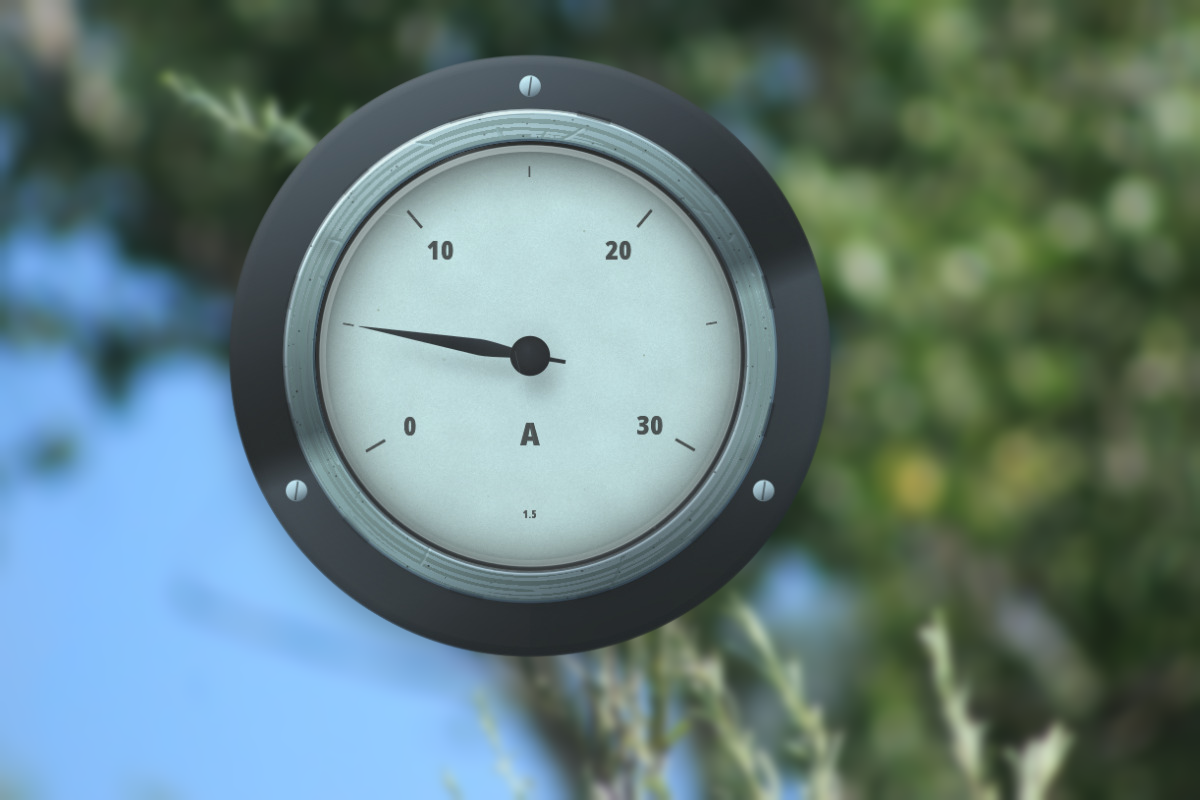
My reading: 5 A
